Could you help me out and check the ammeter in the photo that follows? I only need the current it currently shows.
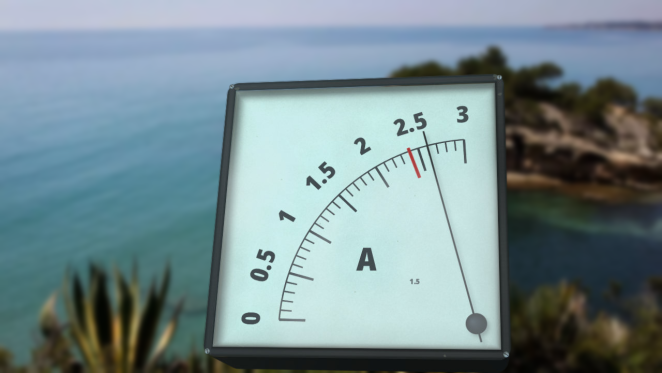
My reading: 2.6 A
